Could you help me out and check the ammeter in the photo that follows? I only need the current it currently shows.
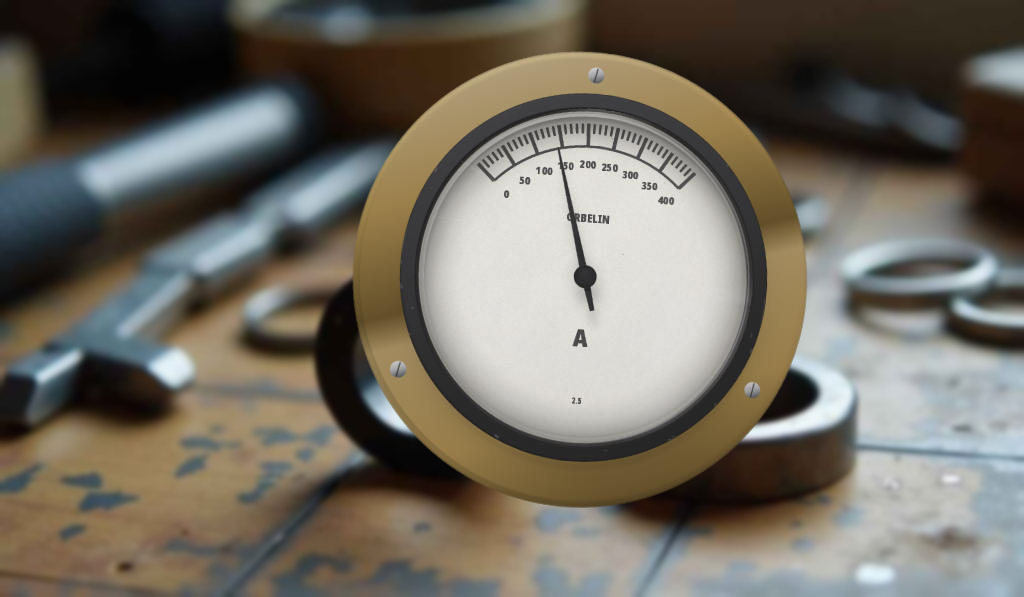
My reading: 140 A
